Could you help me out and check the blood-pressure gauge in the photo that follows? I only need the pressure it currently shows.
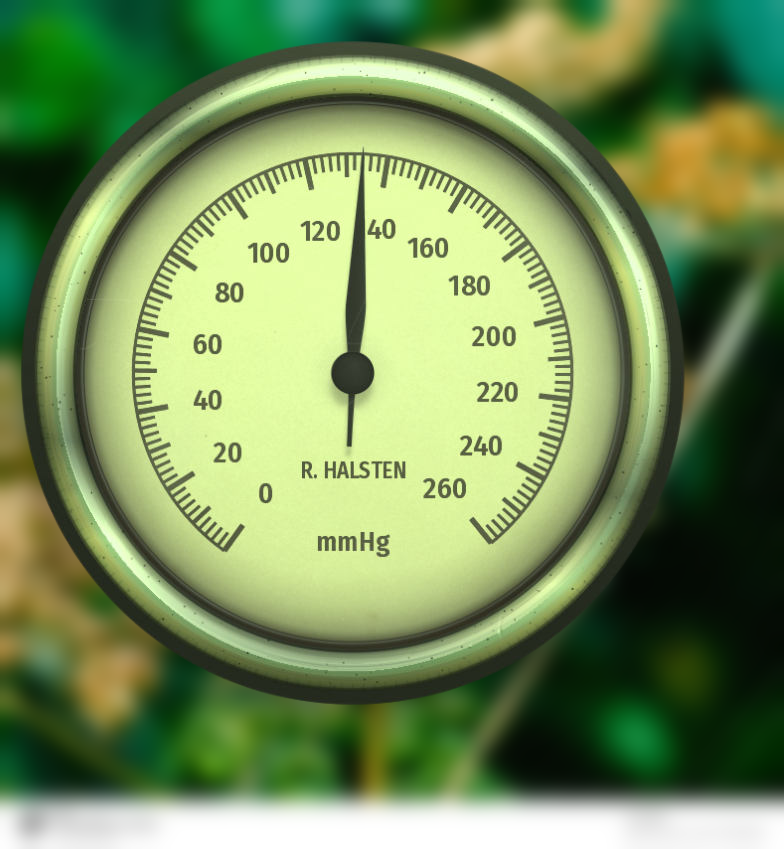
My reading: 134 mmHg
